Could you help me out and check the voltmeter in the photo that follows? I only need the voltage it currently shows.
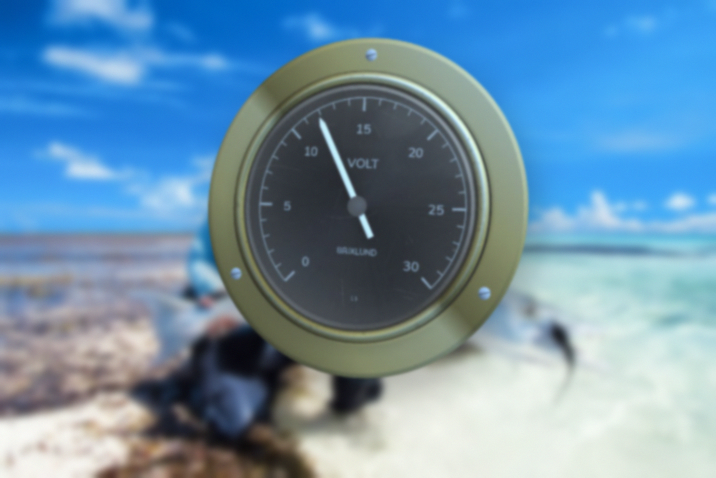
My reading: 12 V
